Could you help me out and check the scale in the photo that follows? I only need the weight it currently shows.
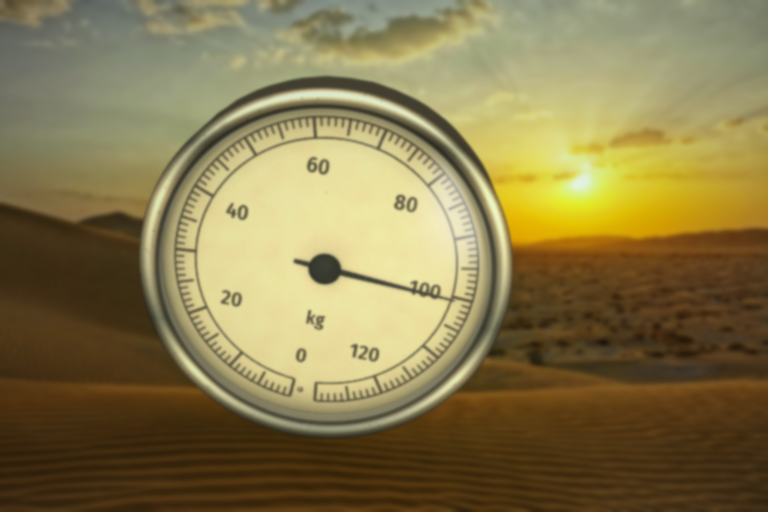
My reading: 100 kg
